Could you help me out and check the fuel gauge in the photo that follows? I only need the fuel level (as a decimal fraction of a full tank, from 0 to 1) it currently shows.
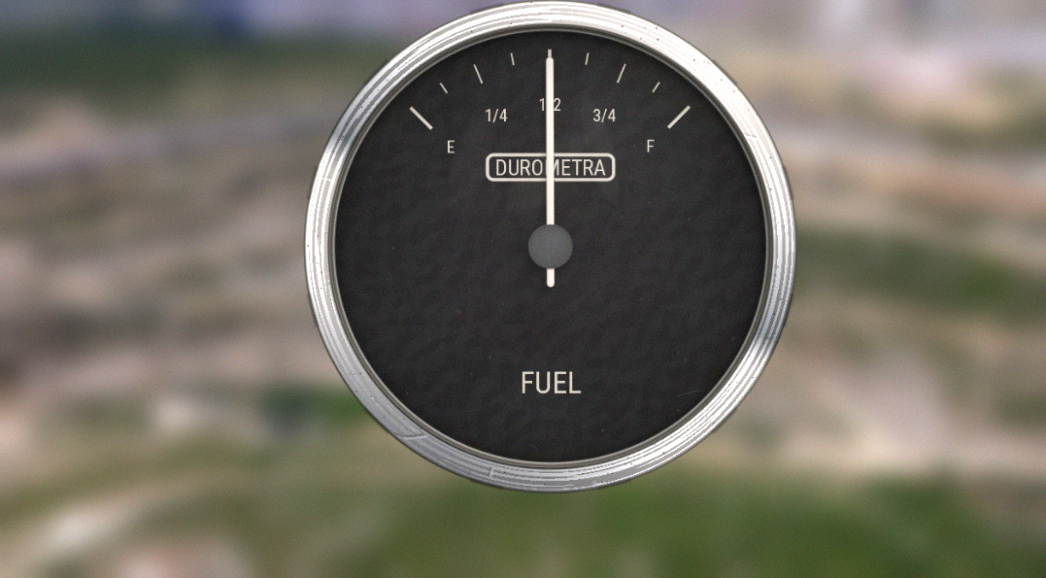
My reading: 0.5
